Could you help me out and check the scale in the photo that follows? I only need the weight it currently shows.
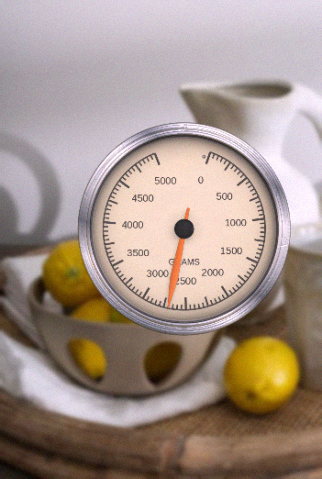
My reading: 2700 g
